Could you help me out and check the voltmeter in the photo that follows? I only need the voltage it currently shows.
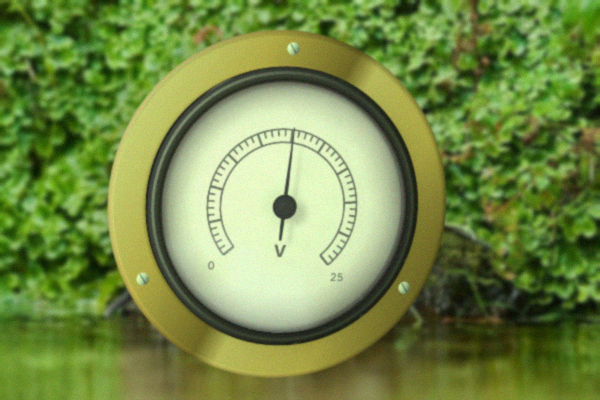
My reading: 12.5 V
